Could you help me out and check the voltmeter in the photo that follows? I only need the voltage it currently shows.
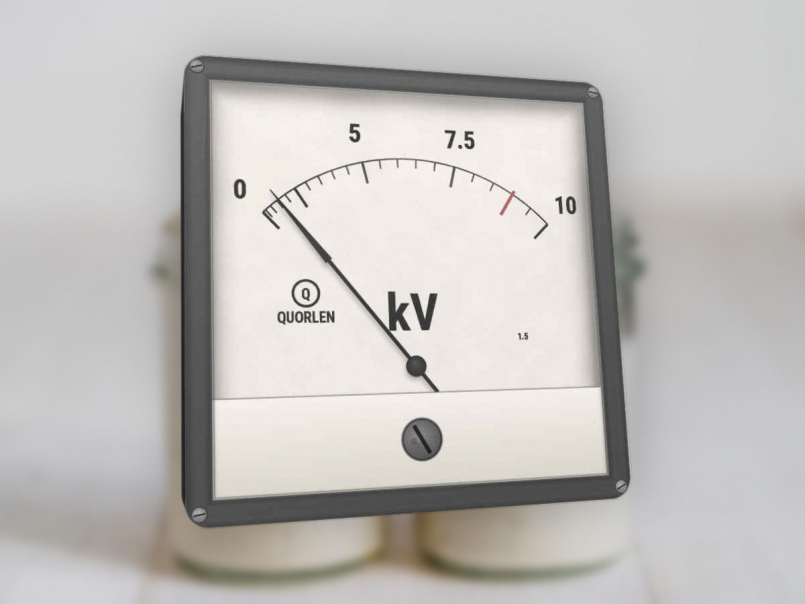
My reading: 1.5 kV
